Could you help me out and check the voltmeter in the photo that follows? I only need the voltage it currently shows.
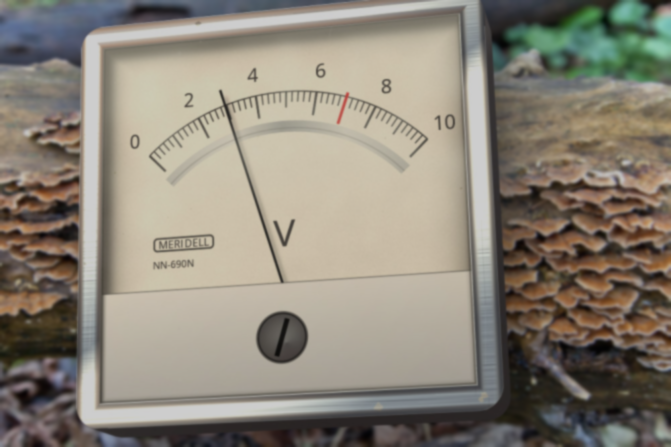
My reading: 3 V
